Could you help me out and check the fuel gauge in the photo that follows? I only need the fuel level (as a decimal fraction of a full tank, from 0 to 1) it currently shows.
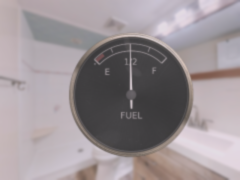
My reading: 0.5
